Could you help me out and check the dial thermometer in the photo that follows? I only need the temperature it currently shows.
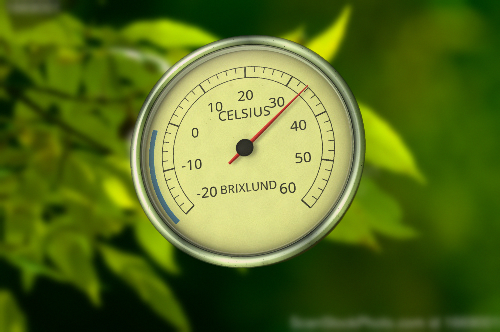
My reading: 34 °C
